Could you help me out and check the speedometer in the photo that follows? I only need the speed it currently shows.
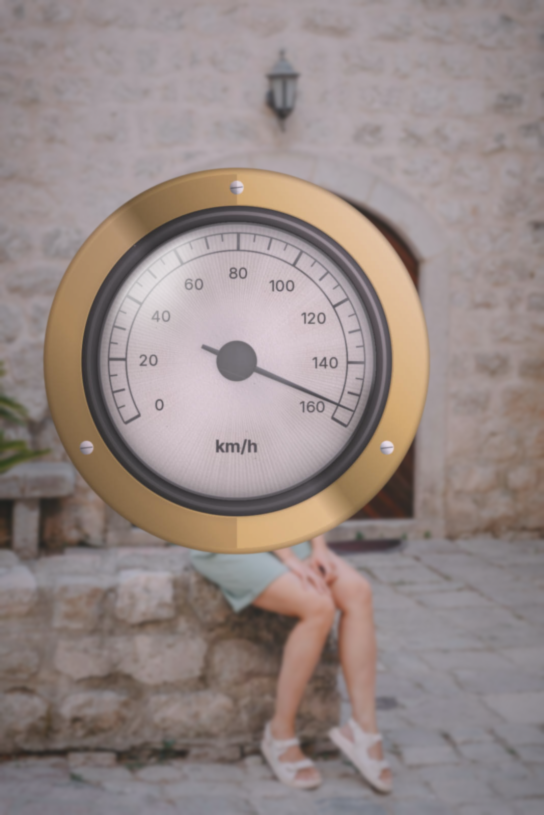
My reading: 155 km/h
